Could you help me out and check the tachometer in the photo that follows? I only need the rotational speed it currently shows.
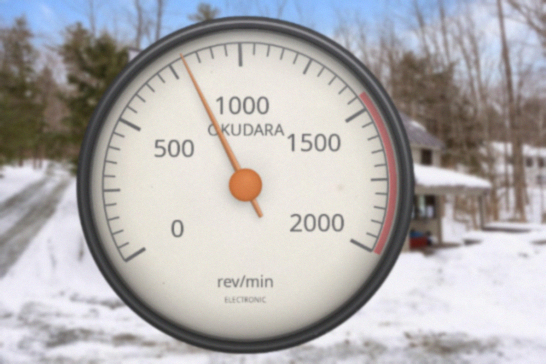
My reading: 800 rpm
